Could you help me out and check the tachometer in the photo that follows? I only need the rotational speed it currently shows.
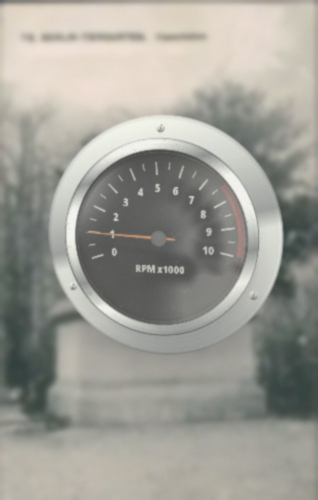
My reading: 1000 rpm
